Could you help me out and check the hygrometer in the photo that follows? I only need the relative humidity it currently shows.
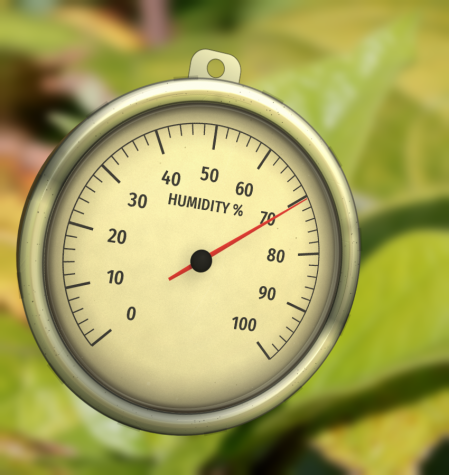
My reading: 70 %
